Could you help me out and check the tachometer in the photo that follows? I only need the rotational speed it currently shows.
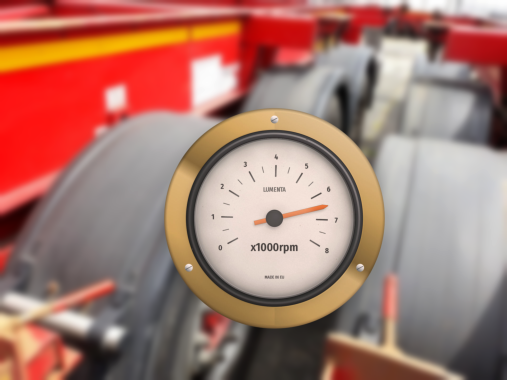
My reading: 6500 rpm
